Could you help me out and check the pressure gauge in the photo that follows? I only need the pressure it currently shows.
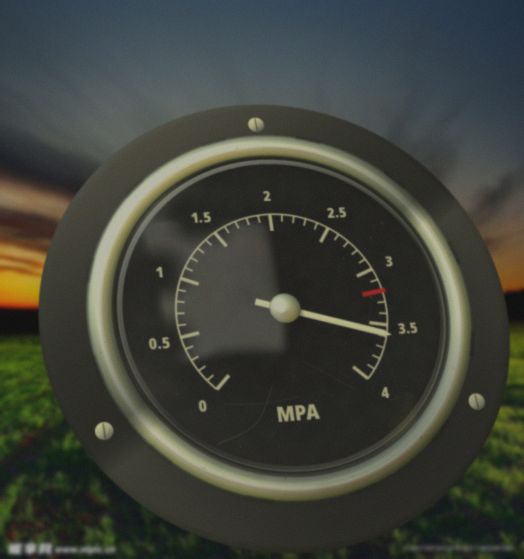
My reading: 3.6 MPa
